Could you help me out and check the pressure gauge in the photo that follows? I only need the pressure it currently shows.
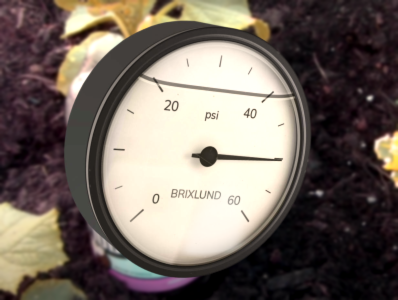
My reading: 50 psi
